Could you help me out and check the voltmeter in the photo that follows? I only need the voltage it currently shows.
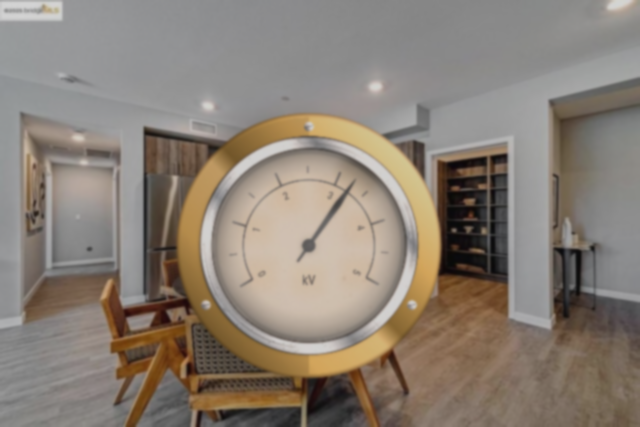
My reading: 3.25 kV
